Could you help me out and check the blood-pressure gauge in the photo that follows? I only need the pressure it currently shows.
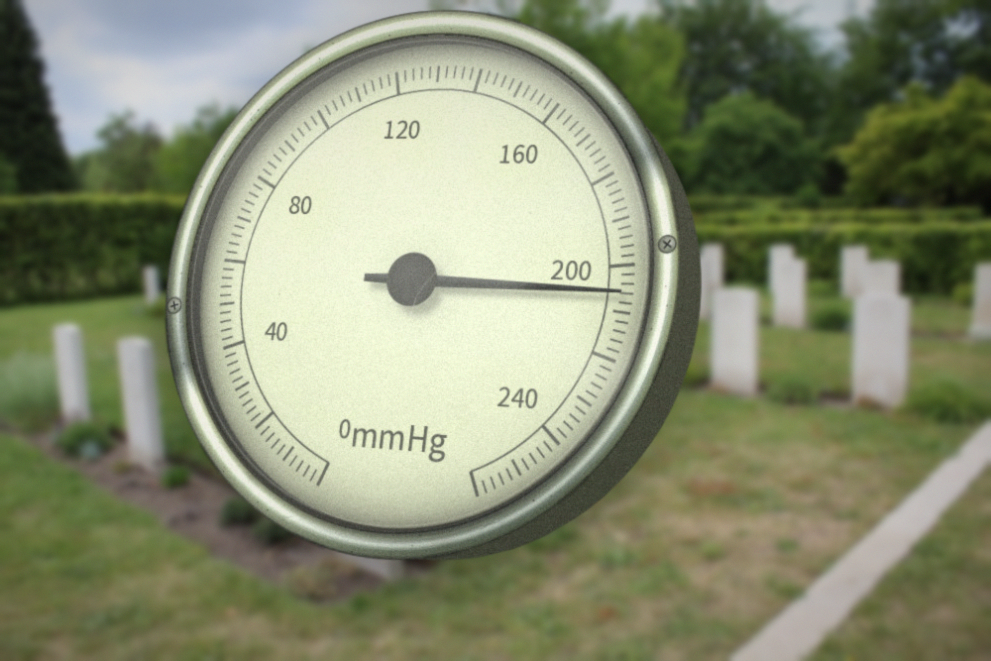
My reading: 206 mmHg
